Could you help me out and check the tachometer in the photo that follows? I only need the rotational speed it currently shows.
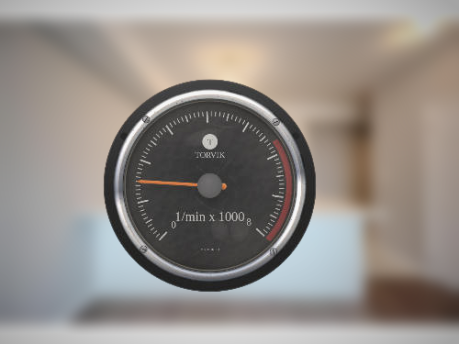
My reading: 1500 rpm
